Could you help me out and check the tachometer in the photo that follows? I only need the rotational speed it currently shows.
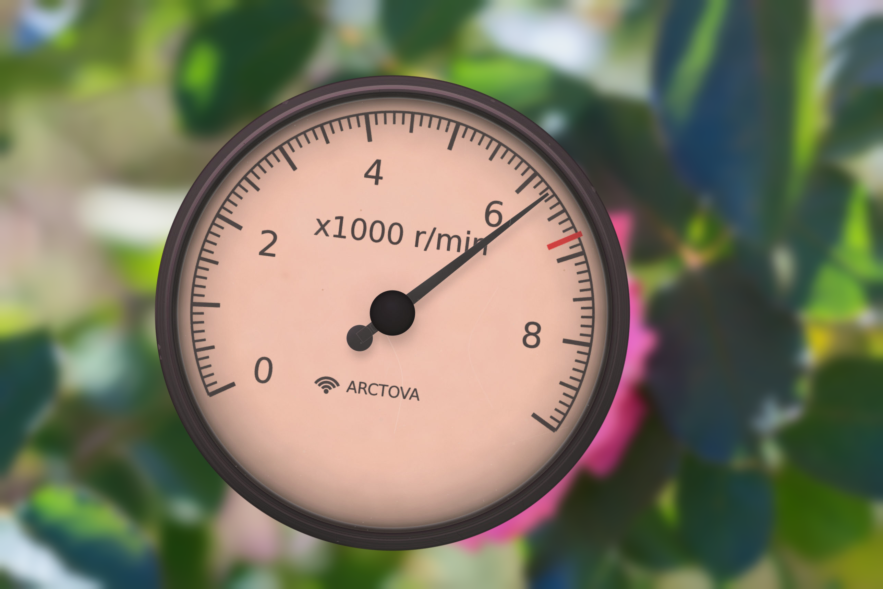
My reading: 6250 rpm
